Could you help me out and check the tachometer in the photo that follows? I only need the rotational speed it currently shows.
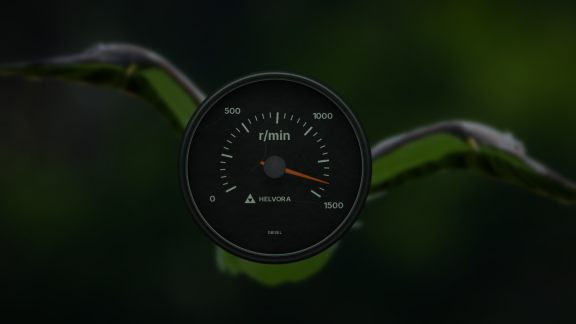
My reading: 1400 rpm
